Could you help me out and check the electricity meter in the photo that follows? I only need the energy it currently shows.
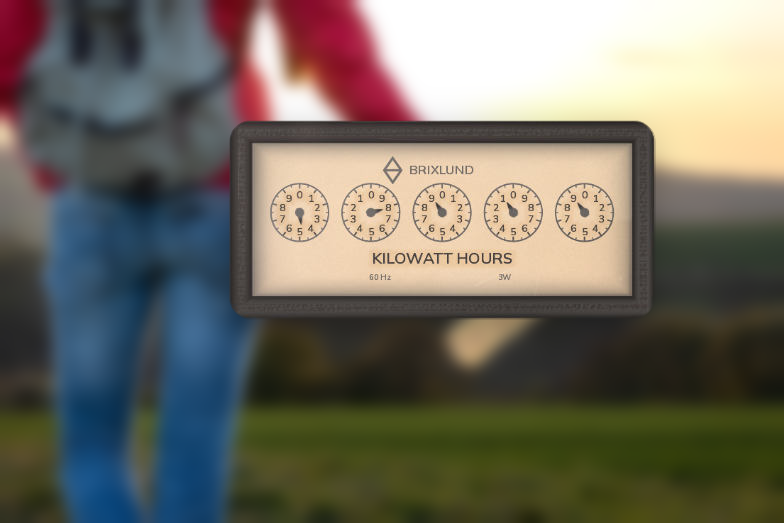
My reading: 47909 kWh
